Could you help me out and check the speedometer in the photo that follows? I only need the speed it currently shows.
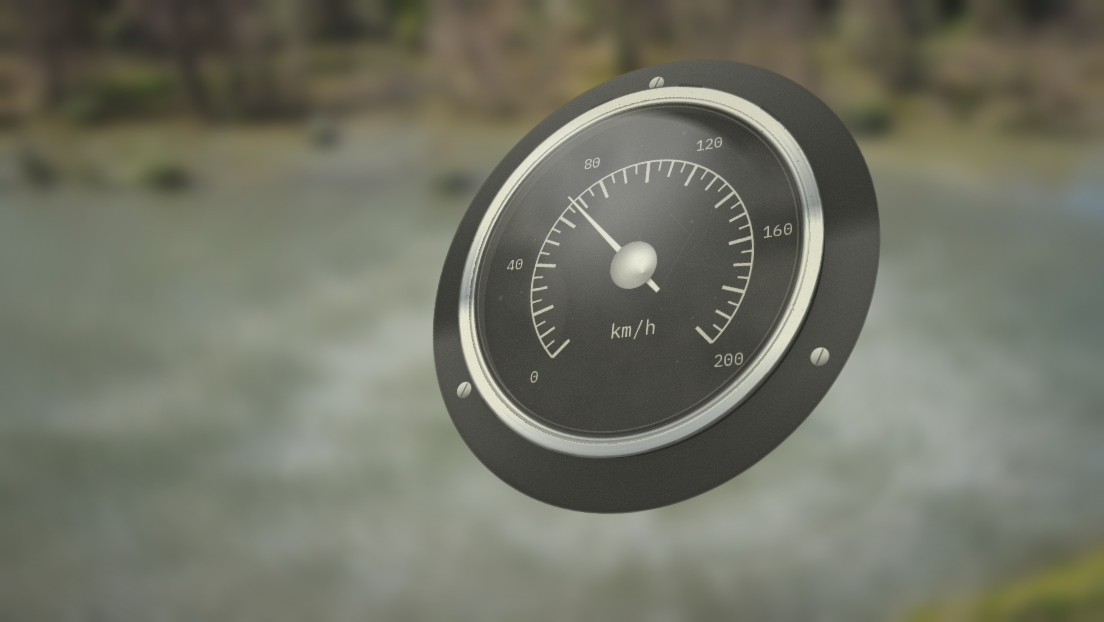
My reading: 67.5 km/h
